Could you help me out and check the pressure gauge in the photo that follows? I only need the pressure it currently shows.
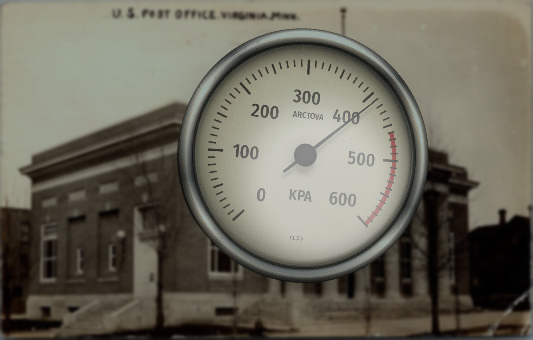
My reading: 410 kPa
